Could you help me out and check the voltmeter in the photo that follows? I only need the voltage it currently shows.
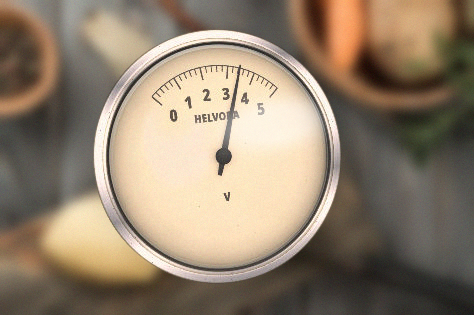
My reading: 3.4 V
